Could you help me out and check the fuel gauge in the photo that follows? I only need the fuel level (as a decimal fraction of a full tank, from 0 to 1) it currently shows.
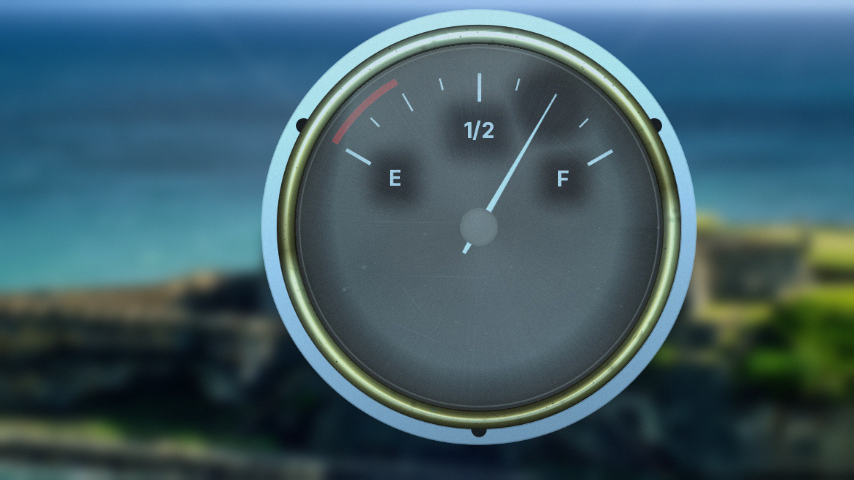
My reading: 0.75
